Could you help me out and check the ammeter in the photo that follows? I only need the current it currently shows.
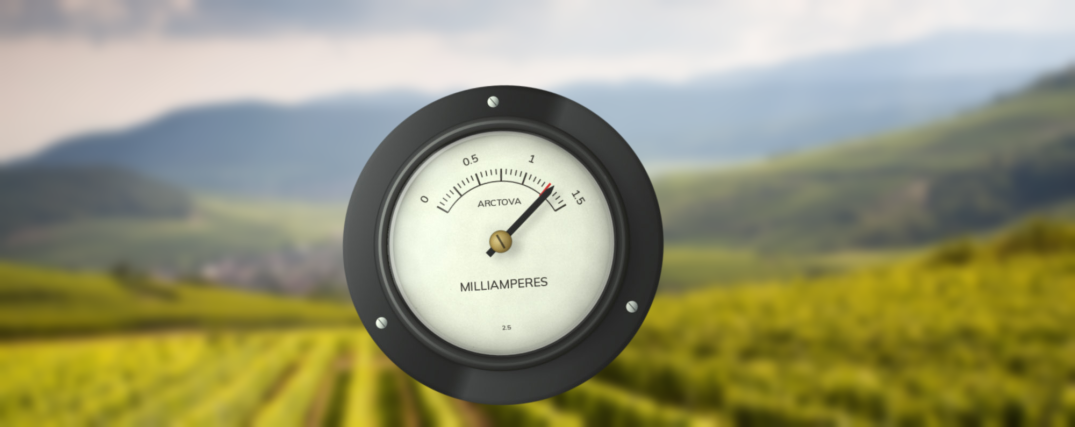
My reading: 1.3 mA
